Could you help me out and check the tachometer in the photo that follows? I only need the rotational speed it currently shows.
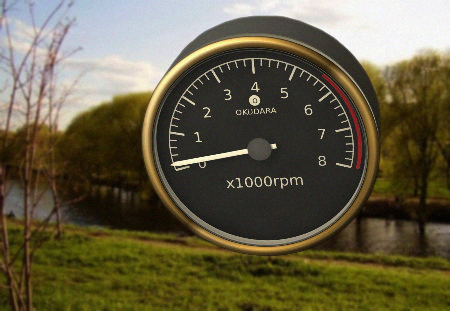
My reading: 200 rpm
